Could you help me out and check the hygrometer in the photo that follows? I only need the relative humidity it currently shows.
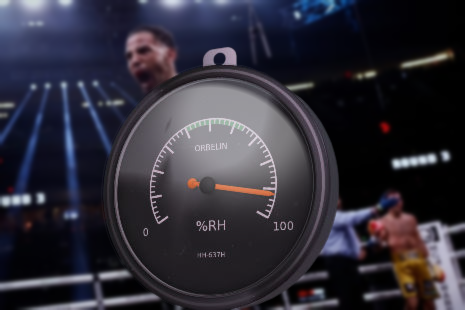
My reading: 92 %
